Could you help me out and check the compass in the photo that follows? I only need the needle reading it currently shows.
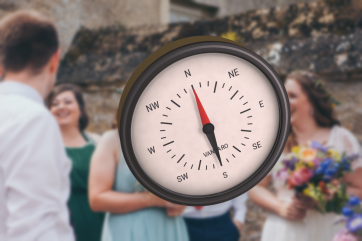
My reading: 0 °
